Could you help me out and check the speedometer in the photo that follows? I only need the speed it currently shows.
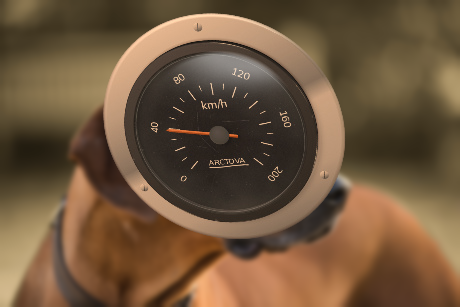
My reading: 40 km/h
